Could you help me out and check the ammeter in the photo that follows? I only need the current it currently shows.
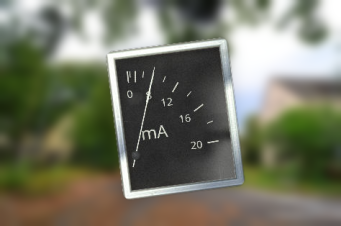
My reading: 8 mA
